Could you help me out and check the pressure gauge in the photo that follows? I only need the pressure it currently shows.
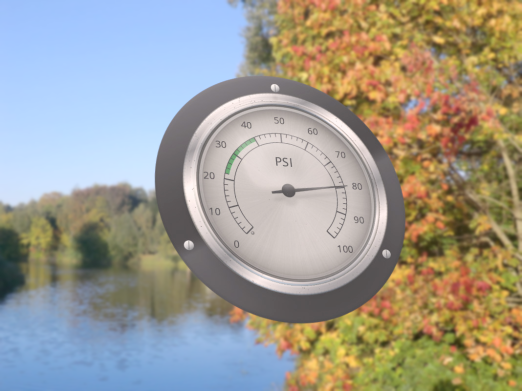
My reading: 80 psi
